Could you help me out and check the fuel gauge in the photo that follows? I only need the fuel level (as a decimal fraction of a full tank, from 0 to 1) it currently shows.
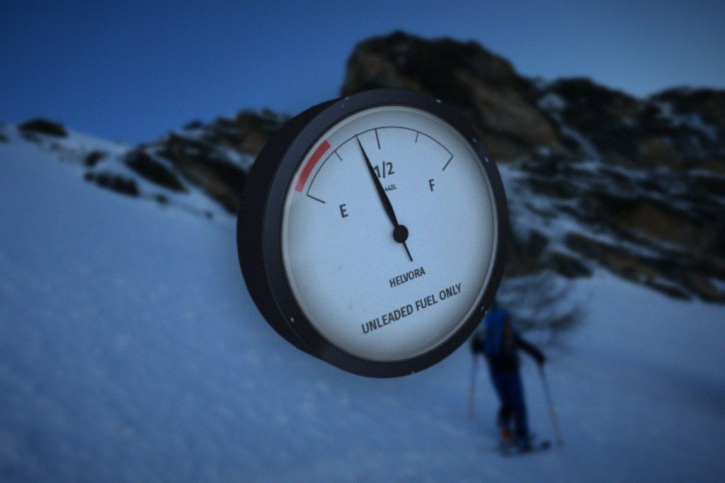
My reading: 0.375
